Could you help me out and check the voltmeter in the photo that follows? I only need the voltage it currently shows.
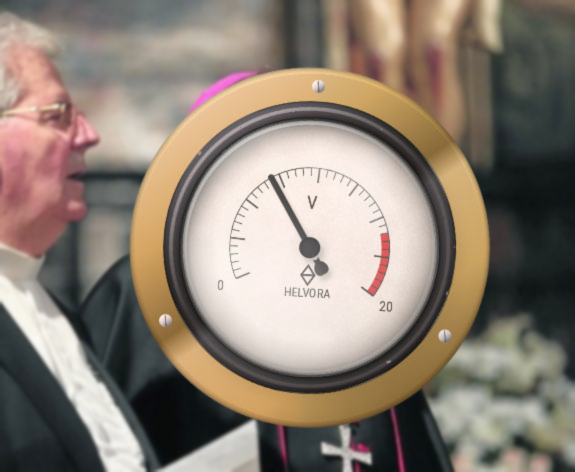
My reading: 7 V
